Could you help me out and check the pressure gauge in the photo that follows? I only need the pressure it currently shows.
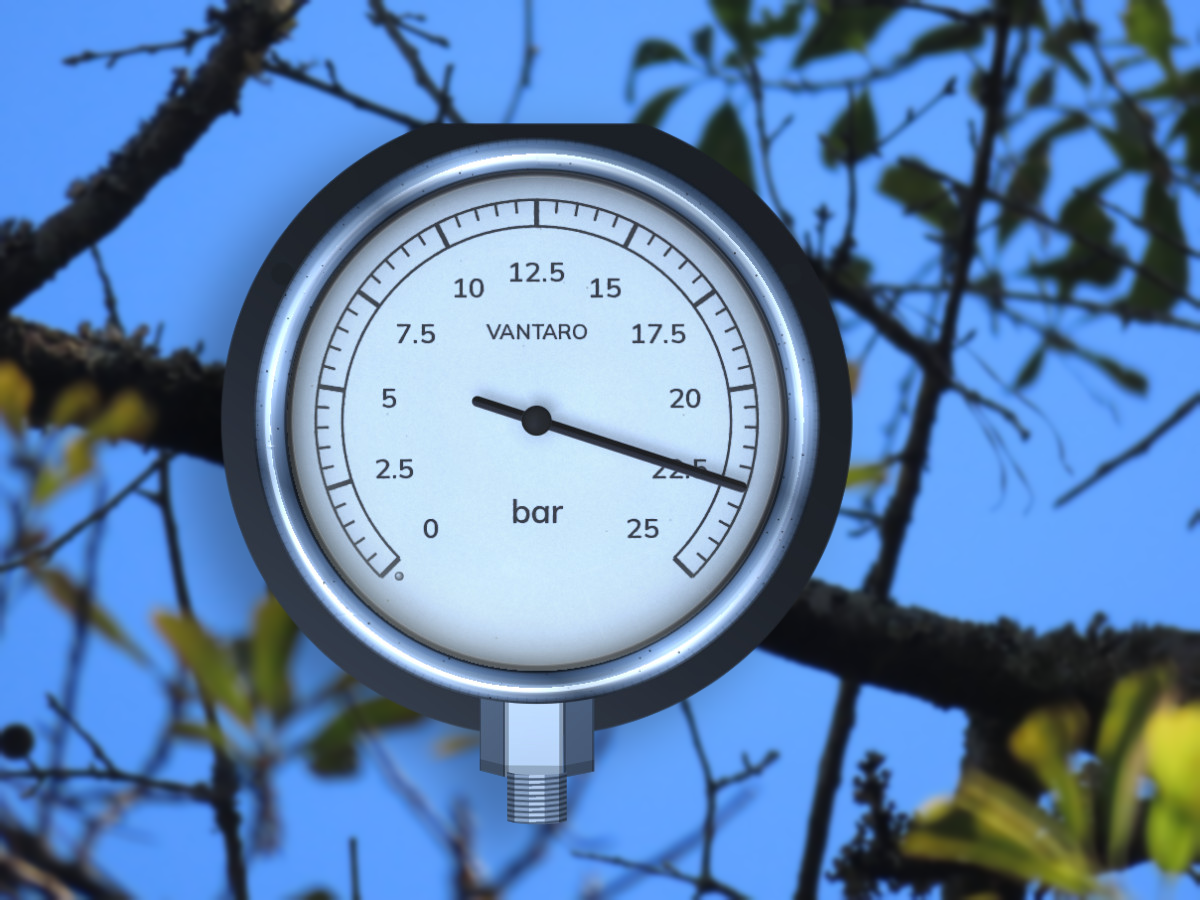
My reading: 22.5 bar
